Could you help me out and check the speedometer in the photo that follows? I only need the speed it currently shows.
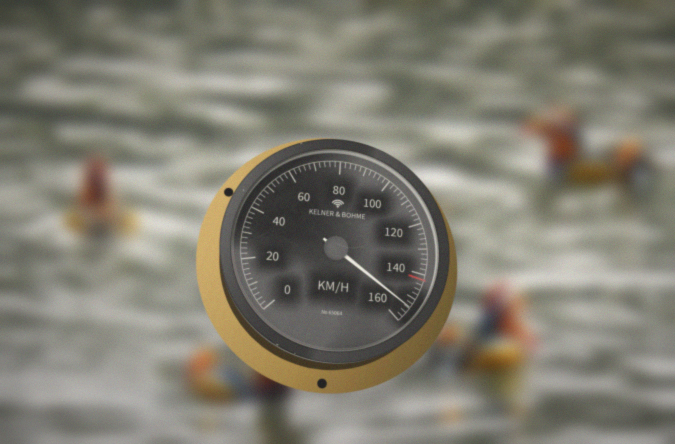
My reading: 154 km/h
